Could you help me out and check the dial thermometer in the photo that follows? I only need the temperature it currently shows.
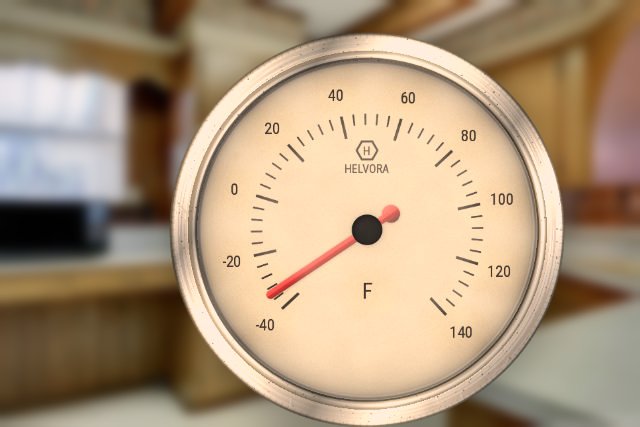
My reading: -34 °F
